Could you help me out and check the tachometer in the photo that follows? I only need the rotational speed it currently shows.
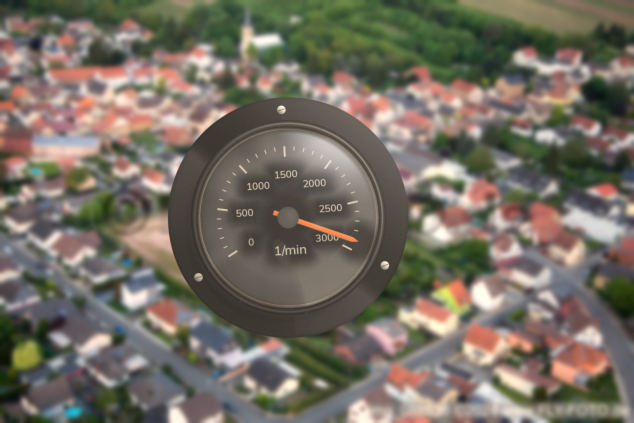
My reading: 2900 rpm
